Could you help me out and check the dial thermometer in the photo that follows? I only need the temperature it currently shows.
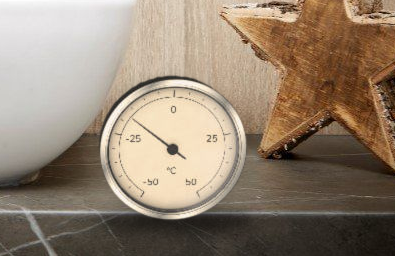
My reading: -17.5 °C
